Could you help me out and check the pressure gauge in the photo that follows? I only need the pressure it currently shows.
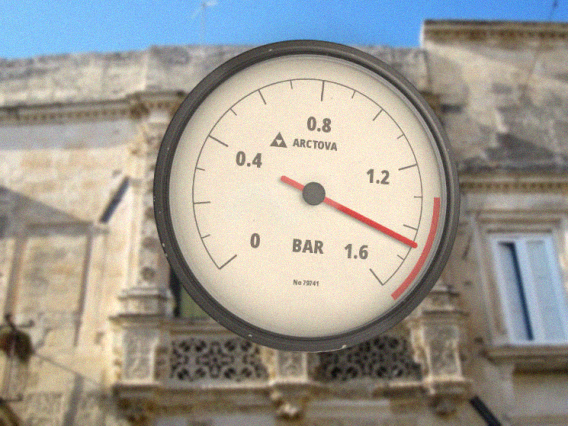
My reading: 1.45 bar
